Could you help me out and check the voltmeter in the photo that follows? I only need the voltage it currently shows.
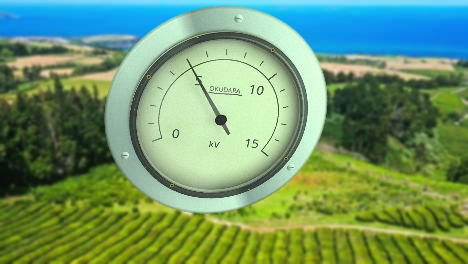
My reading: 5 kV
